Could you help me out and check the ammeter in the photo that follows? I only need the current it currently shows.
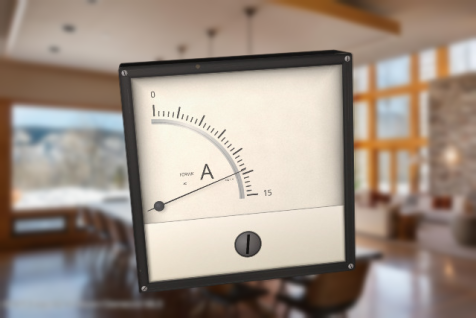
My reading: 12 A
